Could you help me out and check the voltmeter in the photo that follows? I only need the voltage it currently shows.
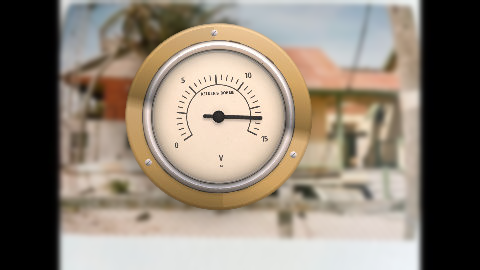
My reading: 13.5 V
